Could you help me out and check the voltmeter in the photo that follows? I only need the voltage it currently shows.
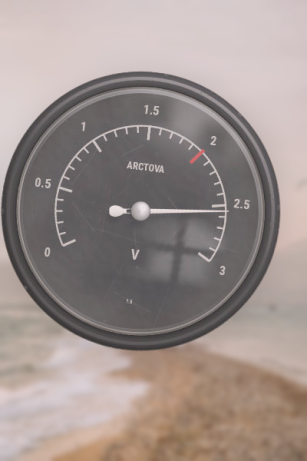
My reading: 2.55 V
